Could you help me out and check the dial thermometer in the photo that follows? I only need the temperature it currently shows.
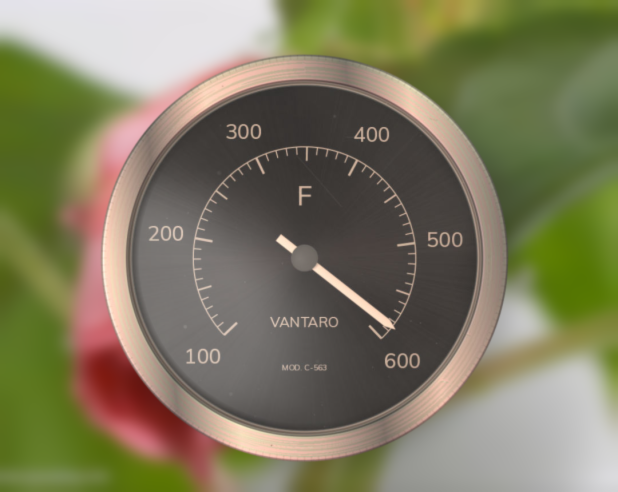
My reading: 585 °F
